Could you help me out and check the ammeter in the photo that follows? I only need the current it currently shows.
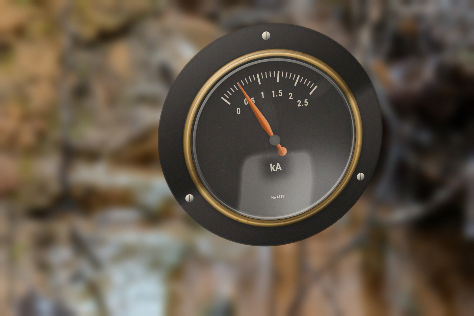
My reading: 0.5 kA
